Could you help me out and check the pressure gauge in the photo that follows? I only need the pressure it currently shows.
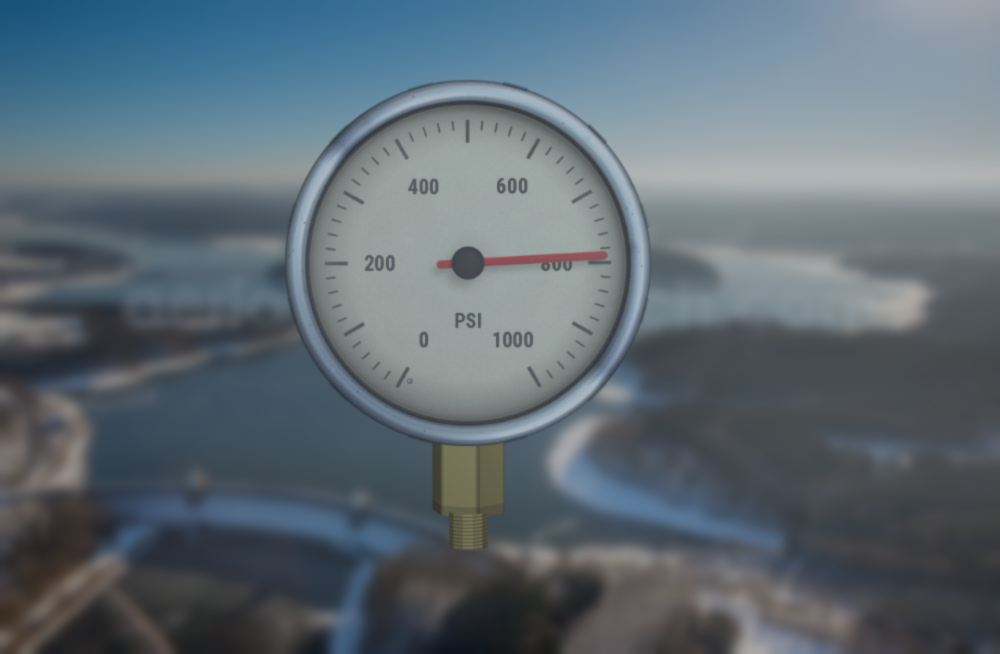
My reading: 790 psi
